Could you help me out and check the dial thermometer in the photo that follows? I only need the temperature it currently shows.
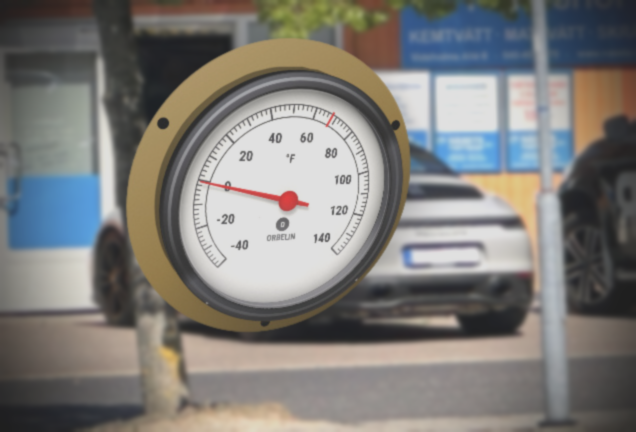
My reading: 0 °F
